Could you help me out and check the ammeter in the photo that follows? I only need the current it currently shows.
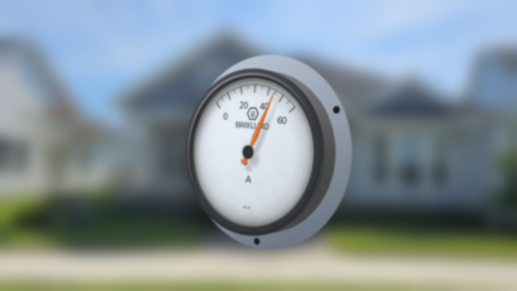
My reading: 45 A
